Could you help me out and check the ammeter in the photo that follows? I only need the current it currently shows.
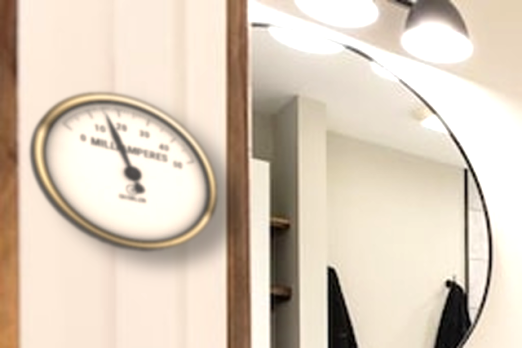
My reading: 15 mA
